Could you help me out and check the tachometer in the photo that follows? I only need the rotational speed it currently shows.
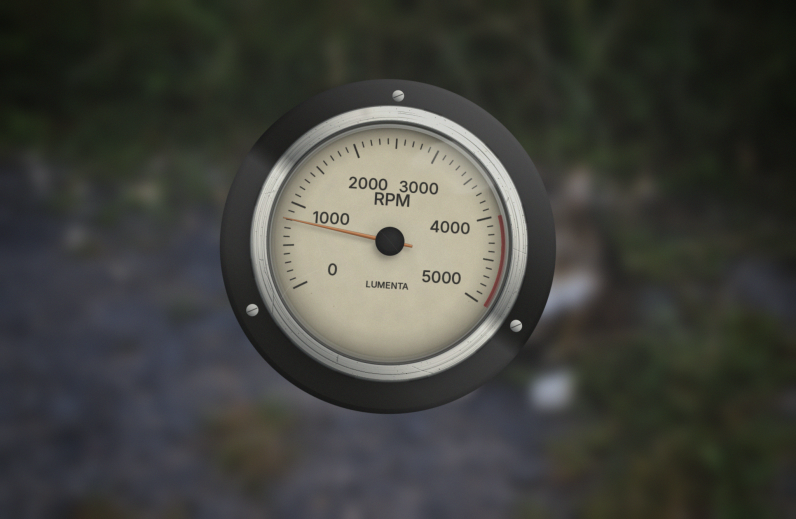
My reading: 800 rpm
